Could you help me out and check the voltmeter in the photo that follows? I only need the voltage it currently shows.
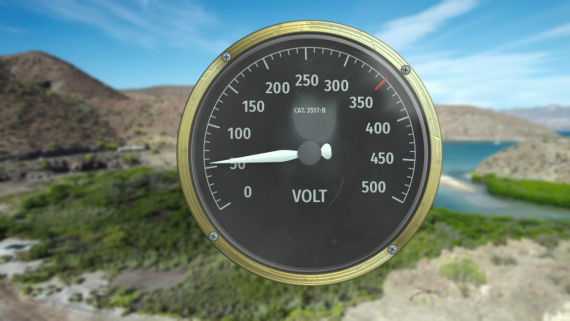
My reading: 55 V
